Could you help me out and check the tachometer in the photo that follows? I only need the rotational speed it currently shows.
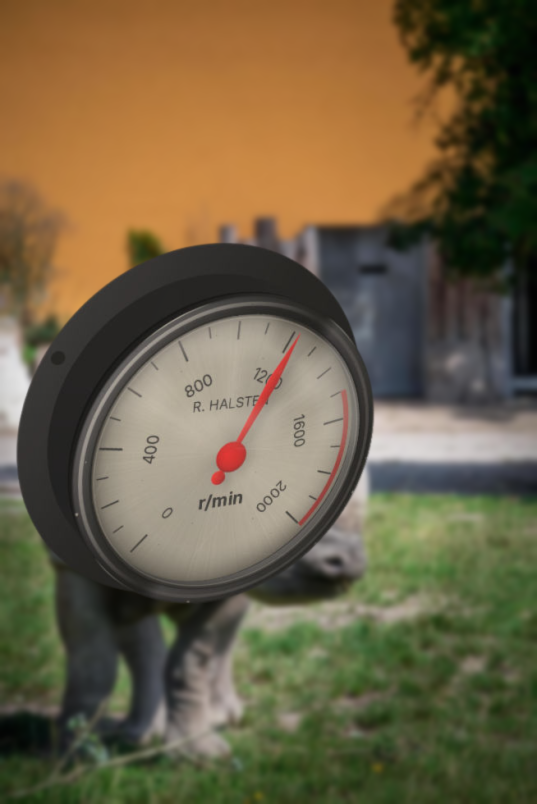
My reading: 1200 rpm
